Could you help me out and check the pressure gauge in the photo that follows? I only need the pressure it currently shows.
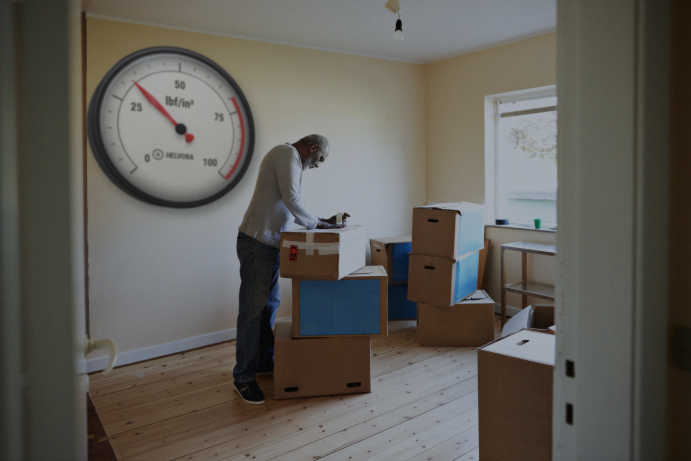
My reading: 32.5 psi
